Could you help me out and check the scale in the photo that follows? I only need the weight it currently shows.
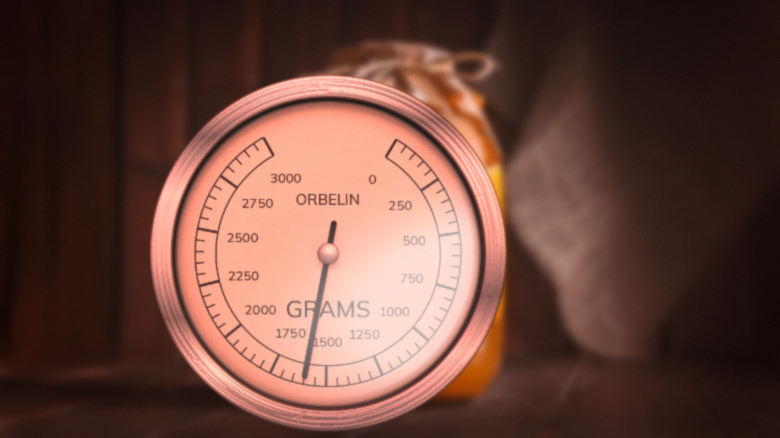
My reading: 1600 g
